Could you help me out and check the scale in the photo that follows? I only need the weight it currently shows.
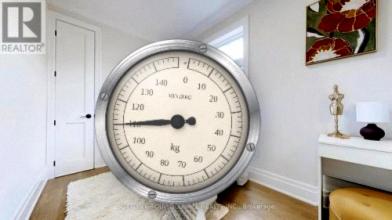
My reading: 110 kg
